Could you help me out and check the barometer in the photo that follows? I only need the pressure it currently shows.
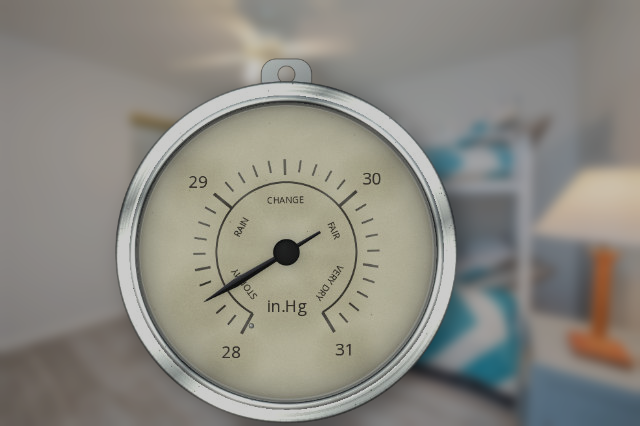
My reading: 28.3 inHg
